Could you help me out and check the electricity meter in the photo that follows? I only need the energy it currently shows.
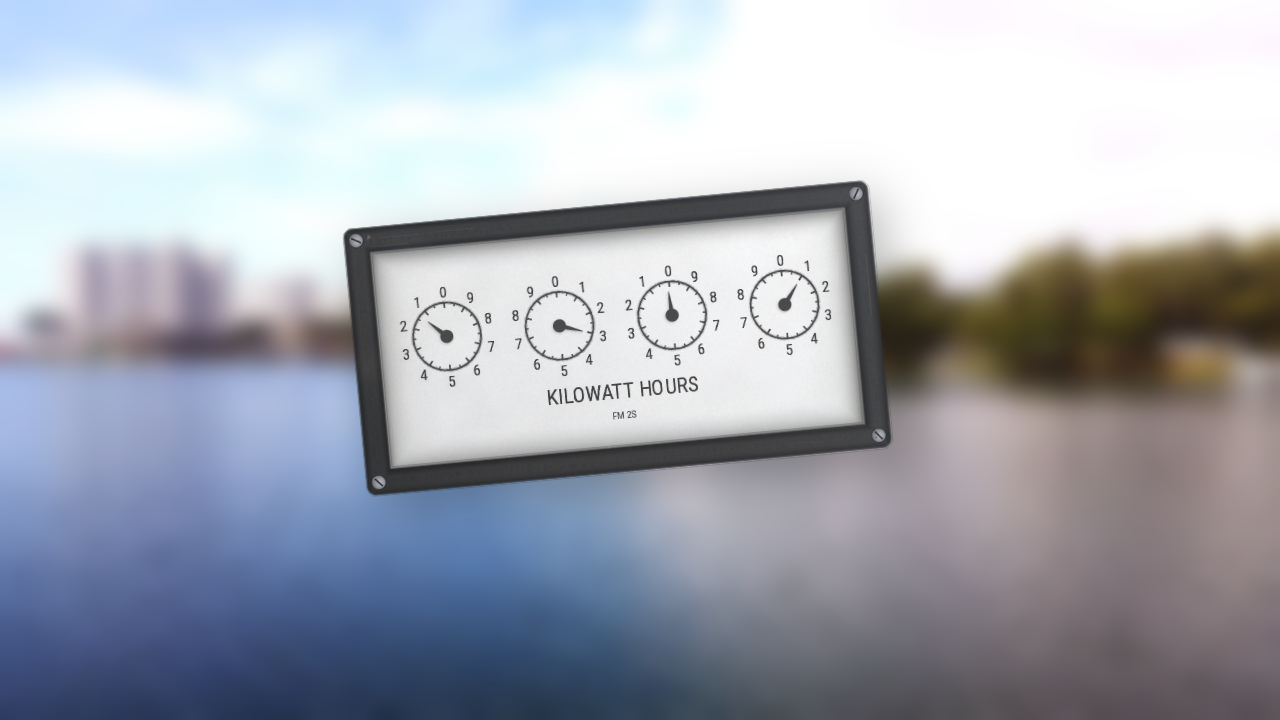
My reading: 1301 kWh
